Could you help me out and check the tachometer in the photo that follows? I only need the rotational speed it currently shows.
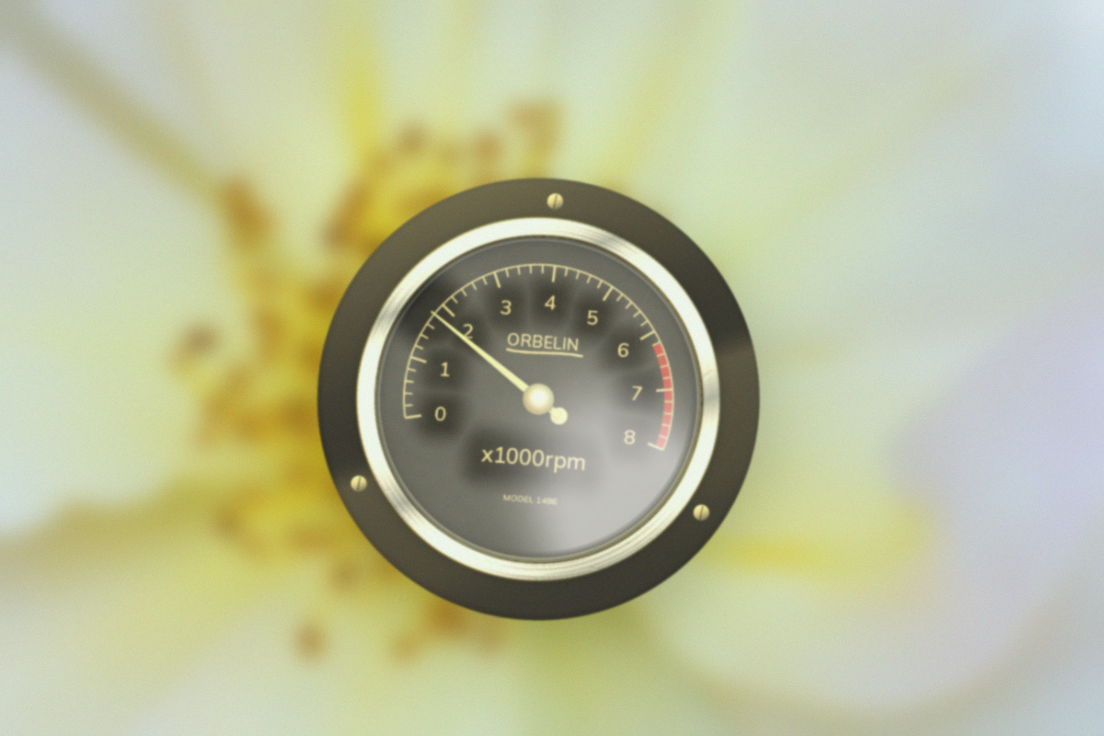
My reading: 1800 rpm
